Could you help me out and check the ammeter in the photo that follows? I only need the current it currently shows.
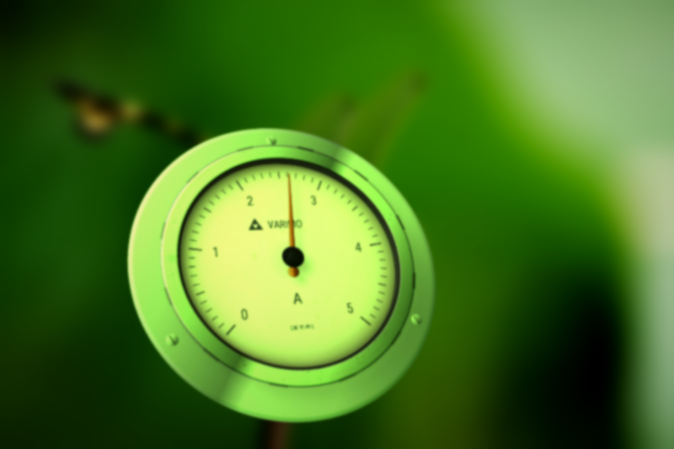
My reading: 2.6 A
